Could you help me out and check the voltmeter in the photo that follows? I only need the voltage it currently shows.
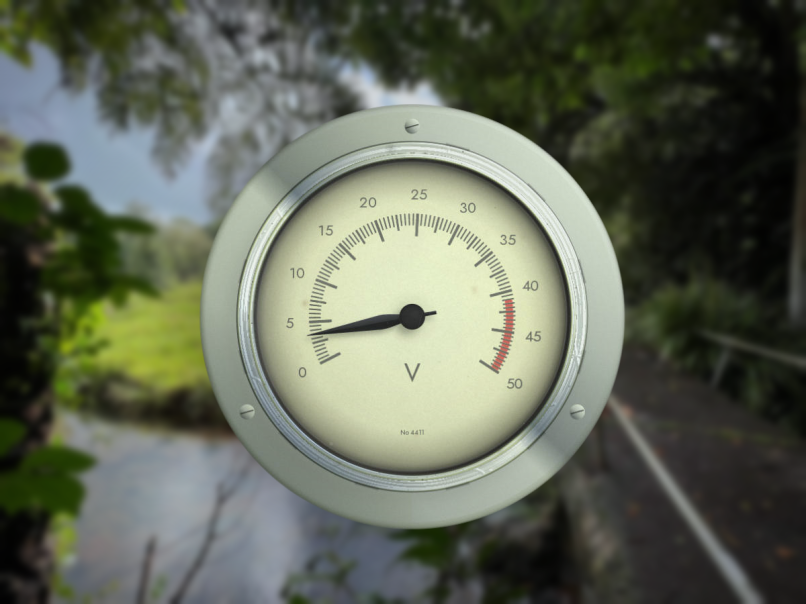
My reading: 3.5 V
